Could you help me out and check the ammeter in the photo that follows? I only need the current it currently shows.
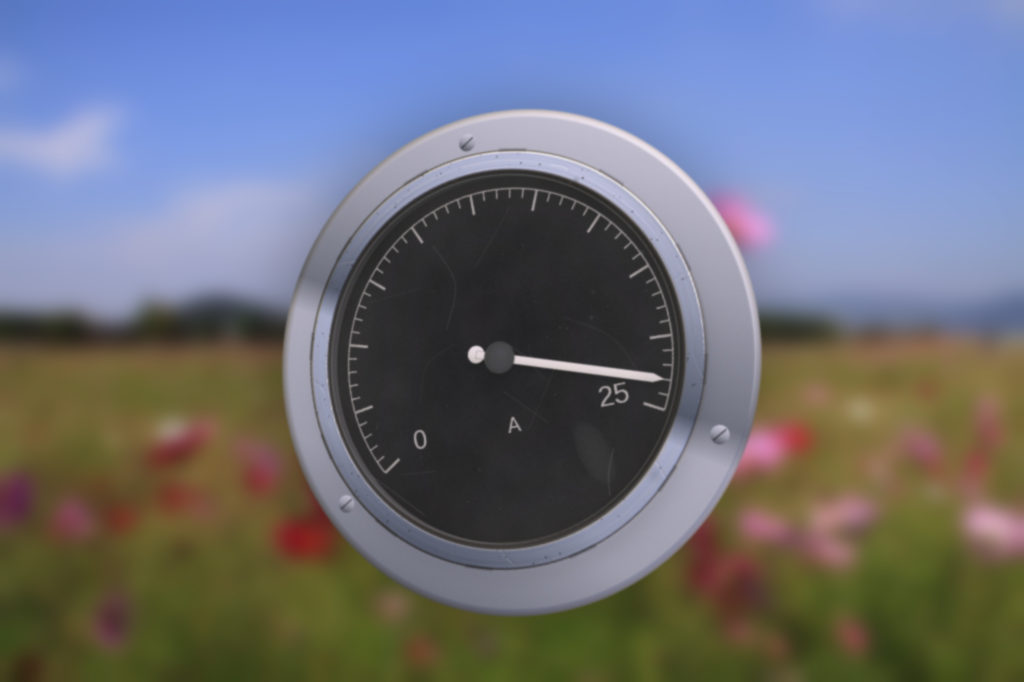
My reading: 24 A
